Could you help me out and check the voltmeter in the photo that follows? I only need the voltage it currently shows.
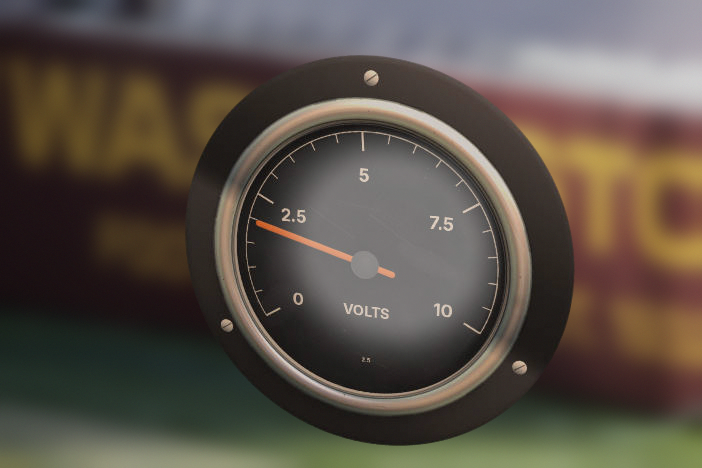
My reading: 2 V
